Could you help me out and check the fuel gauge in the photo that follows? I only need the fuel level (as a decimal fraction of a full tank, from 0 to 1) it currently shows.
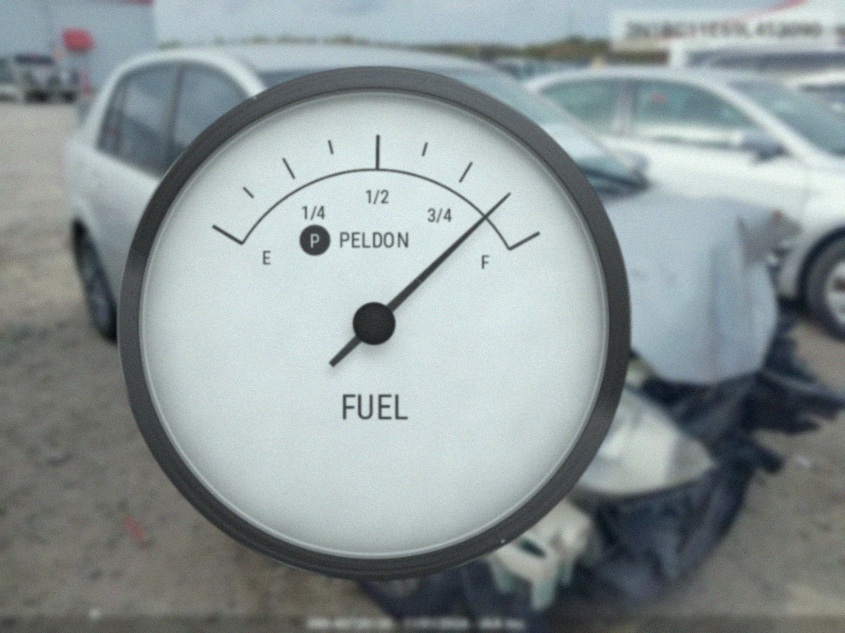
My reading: 0.875
